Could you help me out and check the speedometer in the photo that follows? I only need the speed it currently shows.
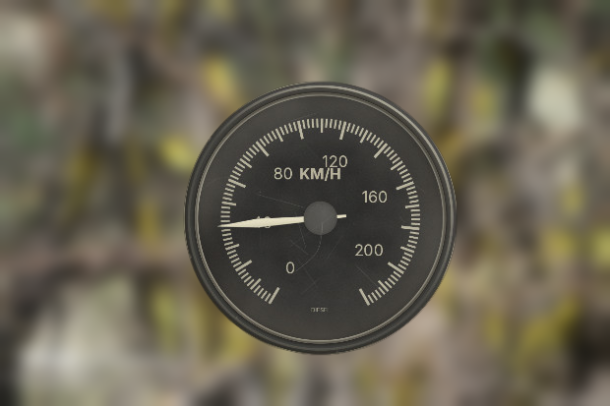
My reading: 40 km/h
